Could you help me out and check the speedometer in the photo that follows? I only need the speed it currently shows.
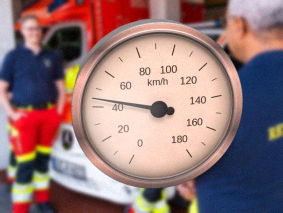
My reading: 45 km/h
